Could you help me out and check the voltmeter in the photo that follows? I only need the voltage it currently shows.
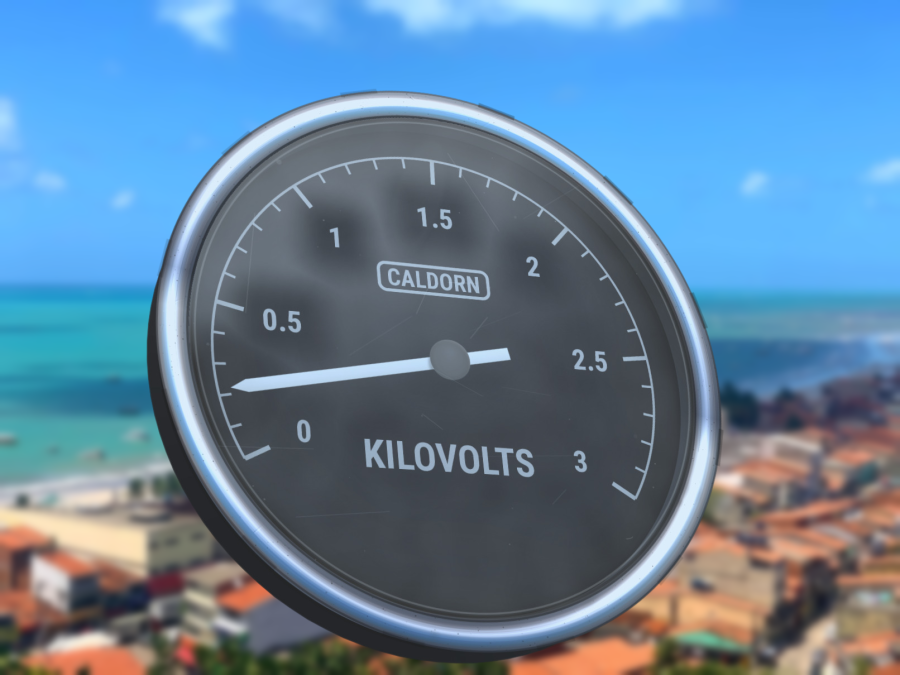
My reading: 0.2 kV
